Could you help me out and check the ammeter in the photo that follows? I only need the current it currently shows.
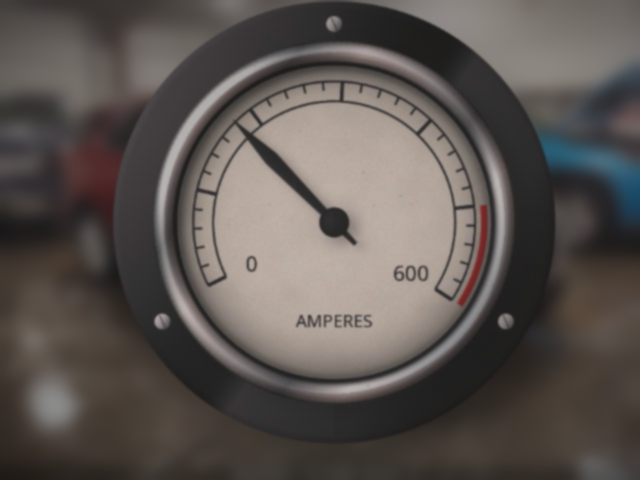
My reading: 180 A
